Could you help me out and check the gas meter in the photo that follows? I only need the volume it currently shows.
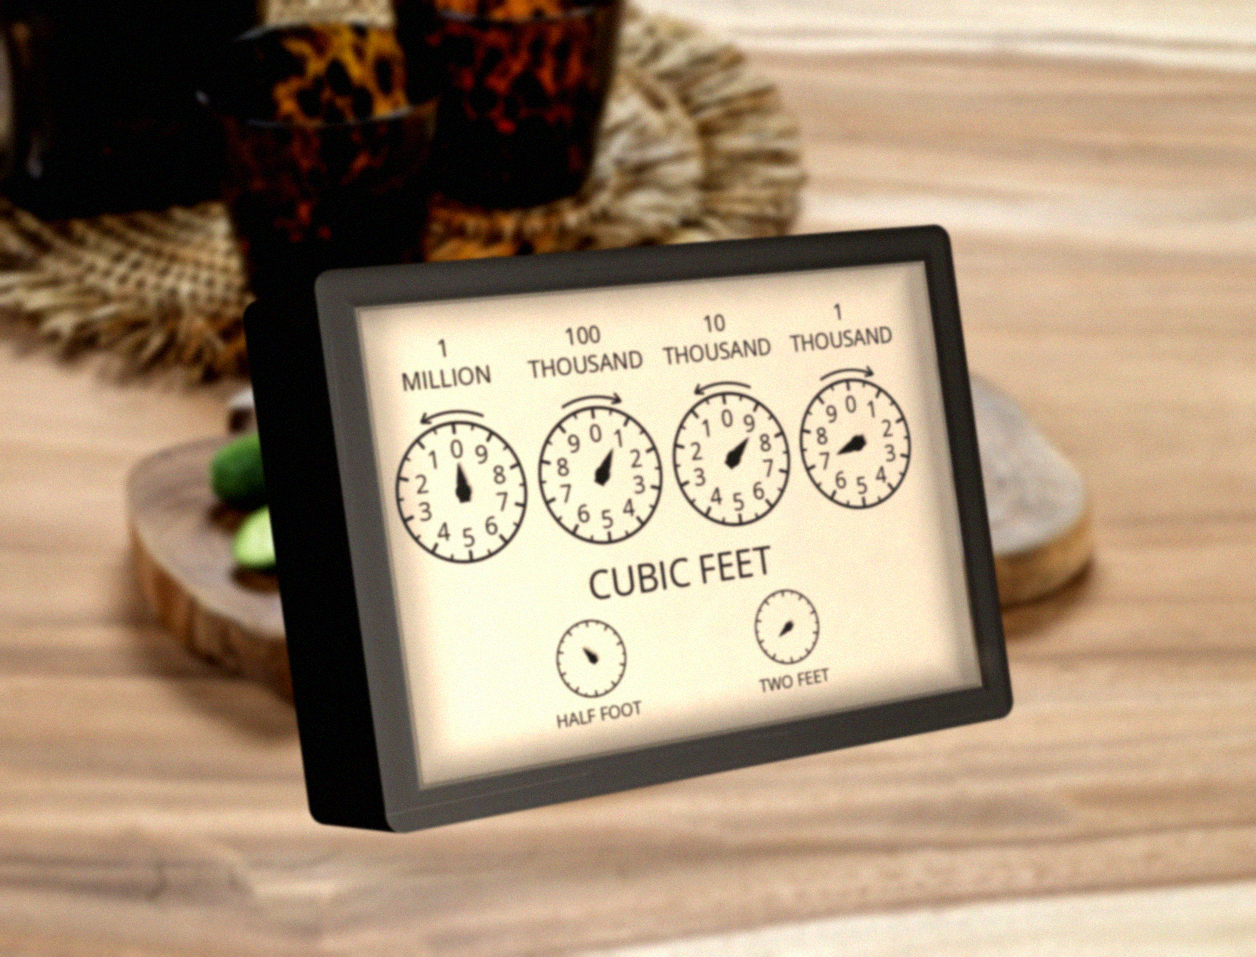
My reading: 8700 ft³
